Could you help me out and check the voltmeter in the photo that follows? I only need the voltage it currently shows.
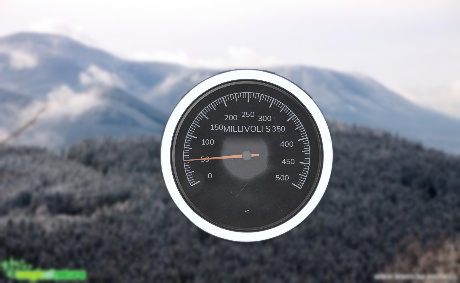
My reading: 50 mV
